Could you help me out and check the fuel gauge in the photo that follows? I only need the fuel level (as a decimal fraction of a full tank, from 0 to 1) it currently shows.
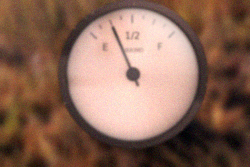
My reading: 0.25
